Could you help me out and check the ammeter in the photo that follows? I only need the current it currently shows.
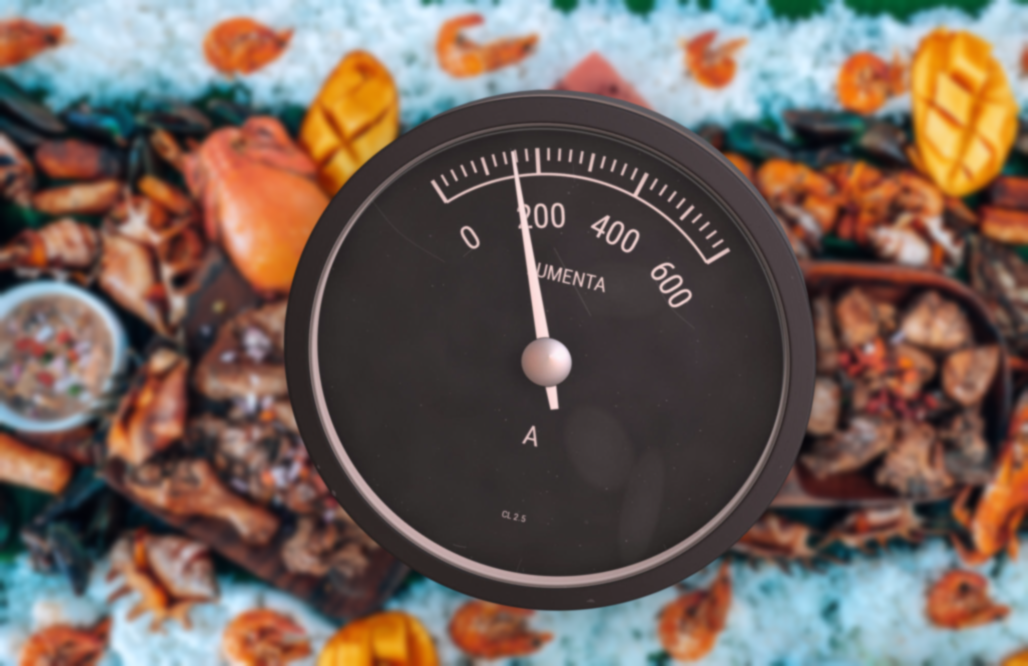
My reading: 160 A
